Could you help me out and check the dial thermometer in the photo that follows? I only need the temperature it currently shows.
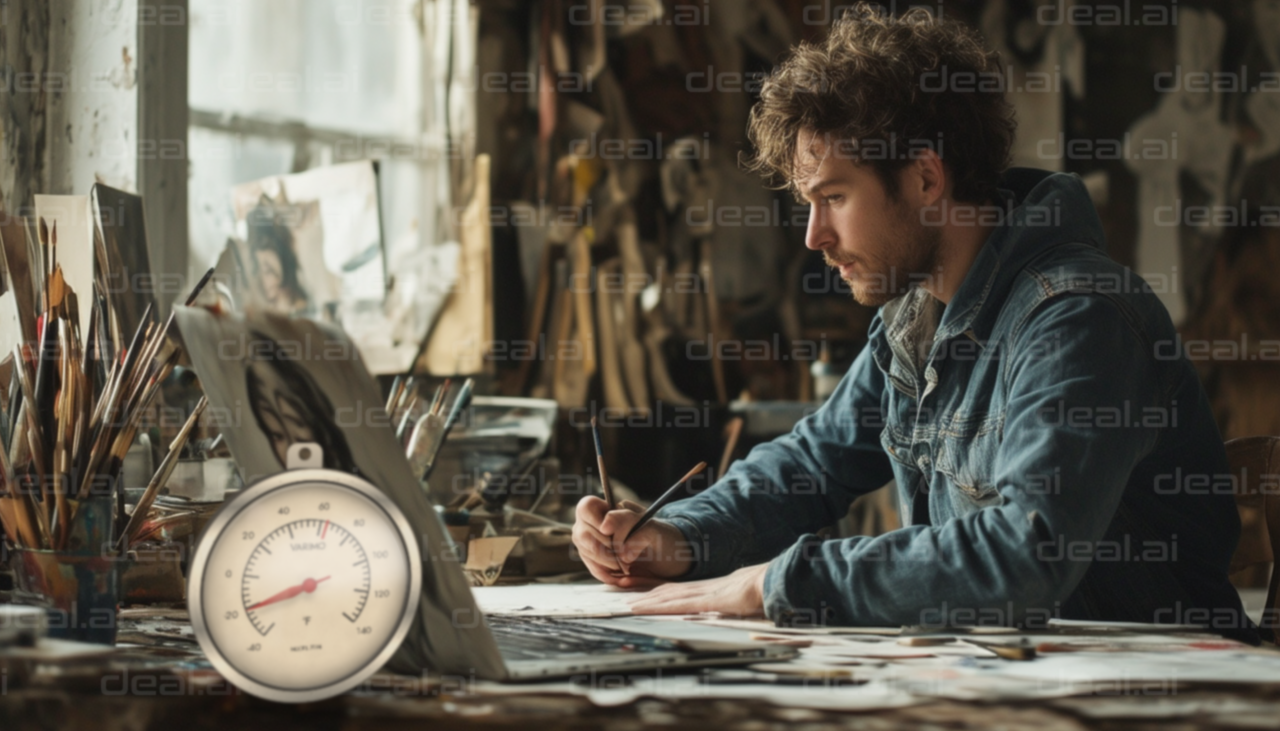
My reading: -20 °F
